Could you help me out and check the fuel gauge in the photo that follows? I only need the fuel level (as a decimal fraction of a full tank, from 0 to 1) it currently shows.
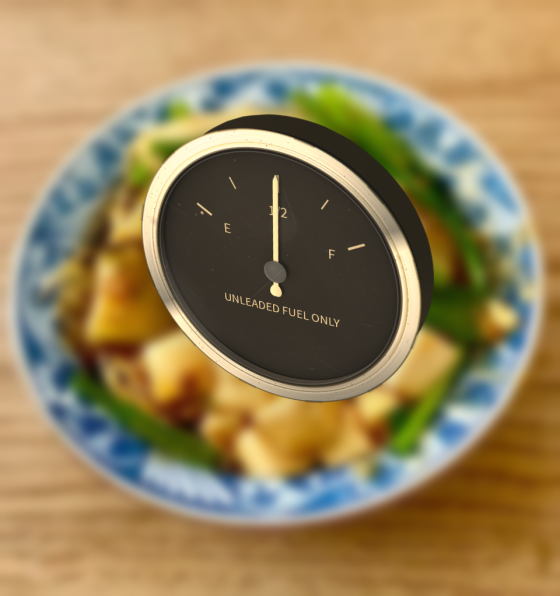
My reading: 0.5
